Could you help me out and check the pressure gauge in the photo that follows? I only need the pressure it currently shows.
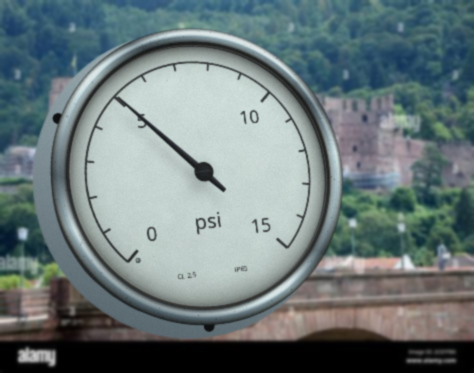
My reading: 5 psi
